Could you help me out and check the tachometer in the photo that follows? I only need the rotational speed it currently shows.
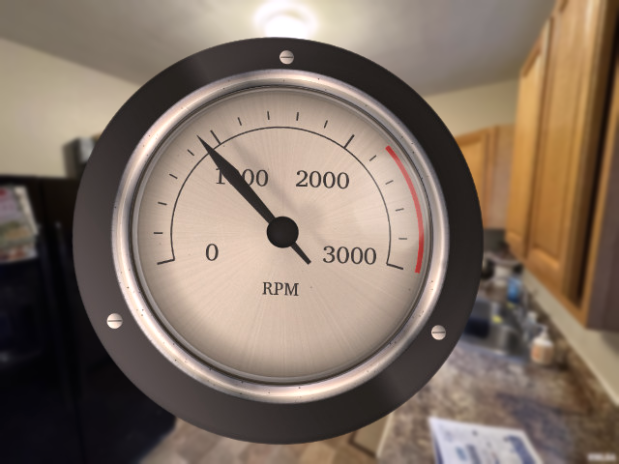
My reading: 900 rpm
